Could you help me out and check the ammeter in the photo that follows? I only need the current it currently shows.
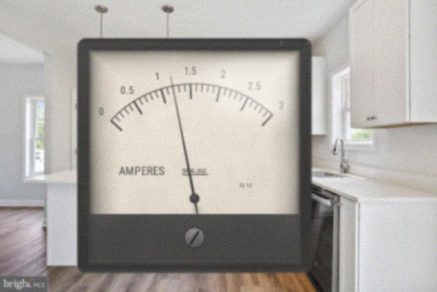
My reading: 1.2 A
